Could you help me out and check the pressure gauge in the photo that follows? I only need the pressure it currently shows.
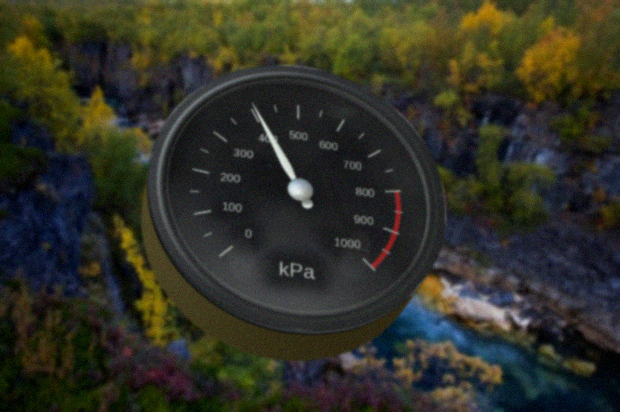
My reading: 400 kPa
